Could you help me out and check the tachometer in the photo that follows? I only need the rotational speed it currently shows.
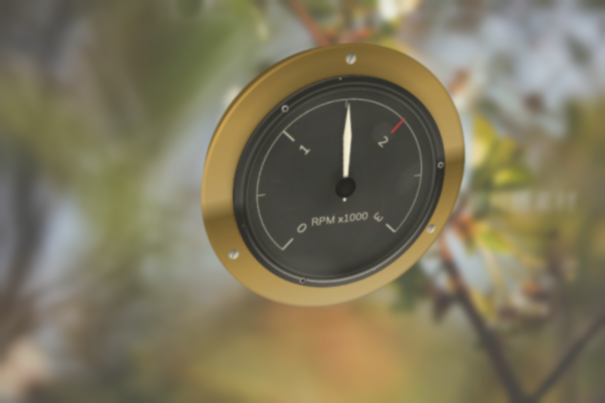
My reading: 1500 rpm
